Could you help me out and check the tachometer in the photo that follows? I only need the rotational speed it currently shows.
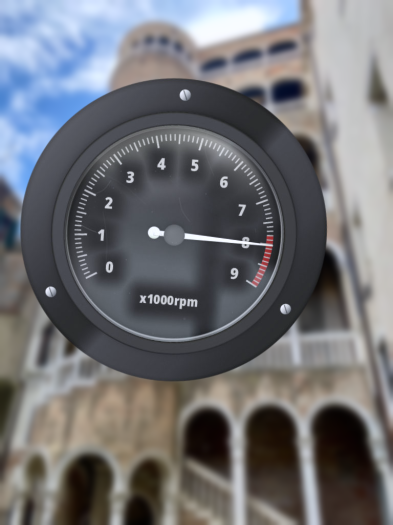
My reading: 8000 rpm
